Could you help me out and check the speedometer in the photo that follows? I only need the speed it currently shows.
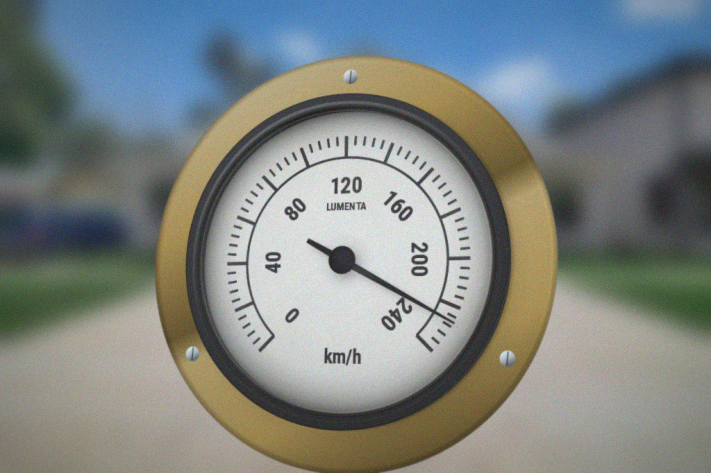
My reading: 226 km/h
